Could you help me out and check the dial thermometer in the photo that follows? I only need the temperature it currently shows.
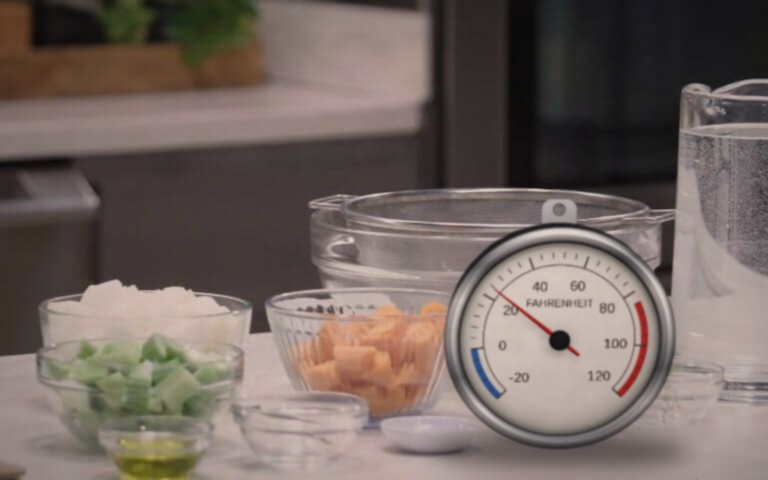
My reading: 24 °F
